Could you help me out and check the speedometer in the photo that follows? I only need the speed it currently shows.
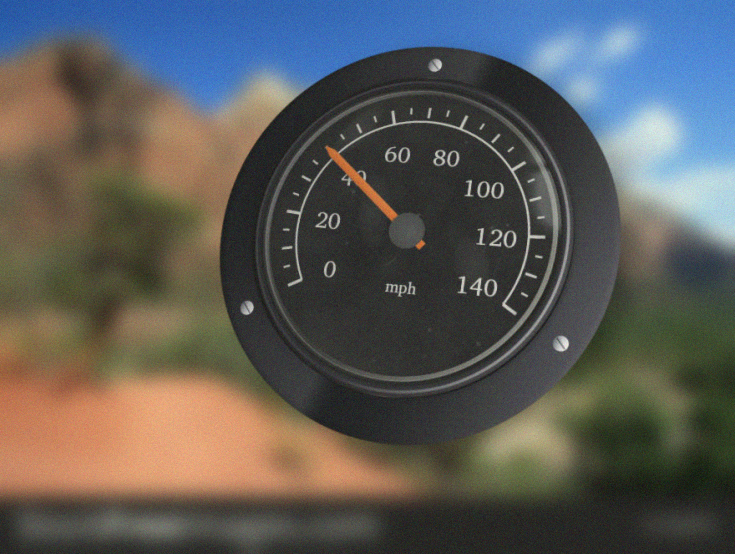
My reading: 40 mph
